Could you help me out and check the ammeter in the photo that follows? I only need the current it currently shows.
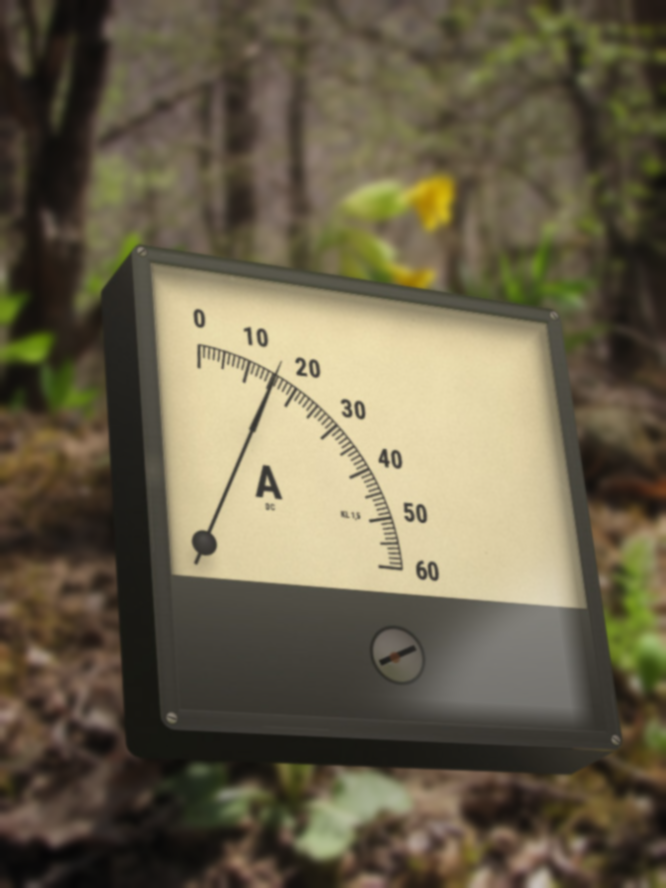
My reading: 15 A
